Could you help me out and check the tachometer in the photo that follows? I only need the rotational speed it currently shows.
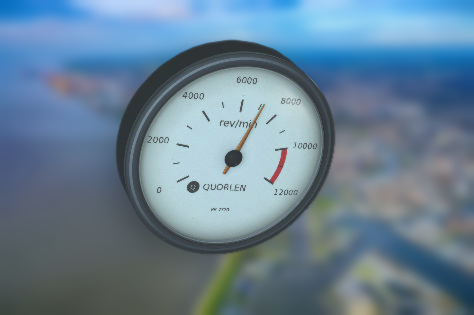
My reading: 7000 rpm
